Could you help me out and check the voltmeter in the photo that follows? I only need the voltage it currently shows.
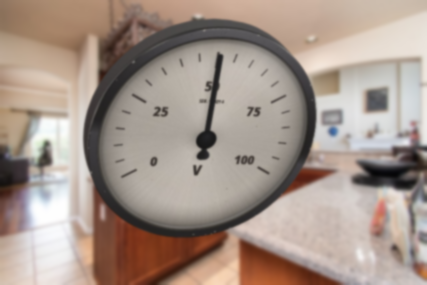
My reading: 50 V
